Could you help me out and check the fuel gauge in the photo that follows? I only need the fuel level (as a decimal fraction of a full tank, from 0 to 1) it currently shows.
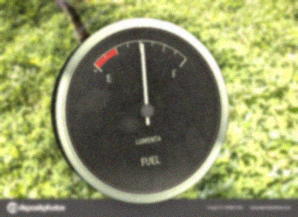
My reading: 0.5
